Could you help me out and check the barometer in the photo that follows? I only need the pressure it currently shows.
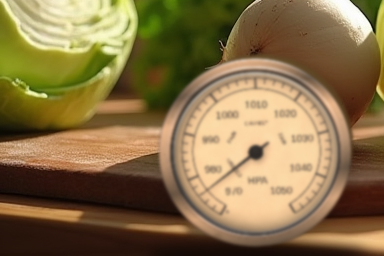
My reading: 976 hPa
